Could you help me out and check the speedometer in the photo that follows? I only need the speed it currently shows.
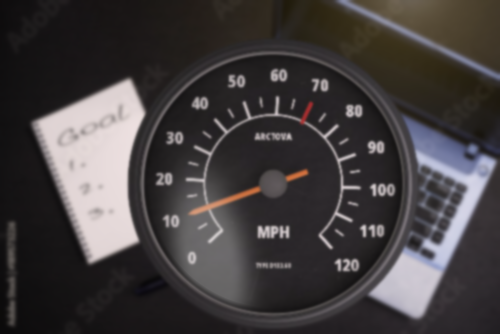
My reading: 10 mph
